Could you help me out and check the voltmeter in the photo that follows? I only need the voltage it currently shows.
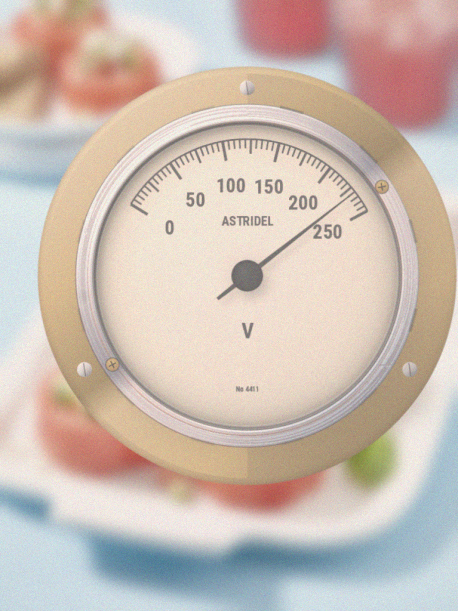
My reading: 230 V
